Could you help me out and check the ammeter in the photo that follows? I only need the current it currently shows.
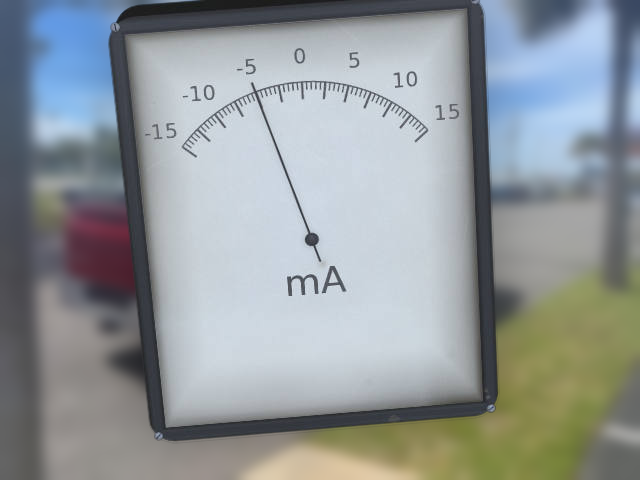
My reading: -5 mA
